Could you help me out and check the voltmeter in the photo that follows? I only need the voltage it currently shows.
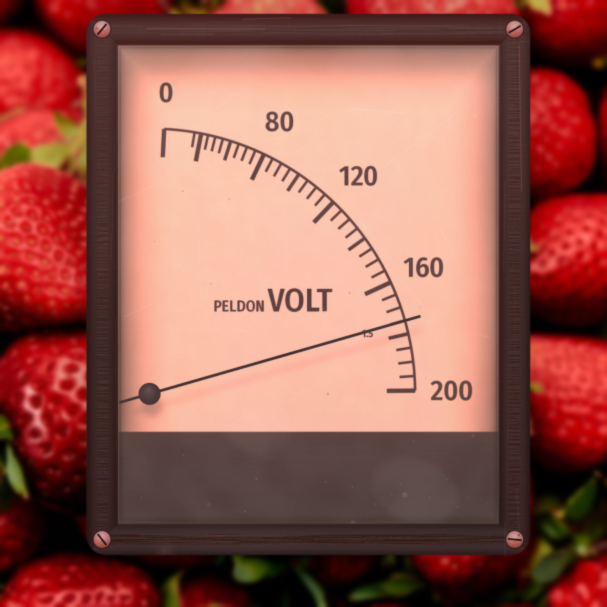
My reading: 175 V
